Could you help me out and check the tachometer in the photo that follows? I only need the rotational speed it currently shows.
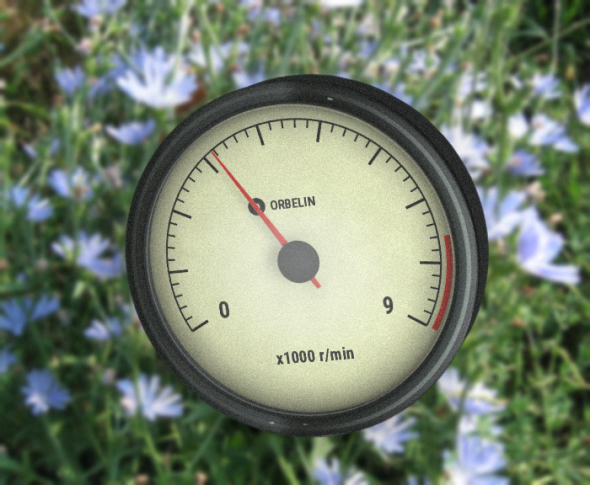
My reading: 3200 rpm
